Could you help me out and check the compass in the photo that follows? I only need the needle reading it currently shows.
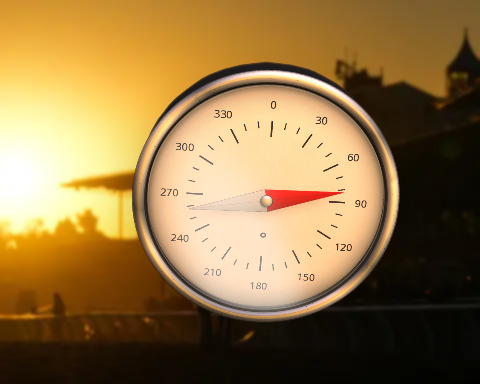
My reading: 80 °
